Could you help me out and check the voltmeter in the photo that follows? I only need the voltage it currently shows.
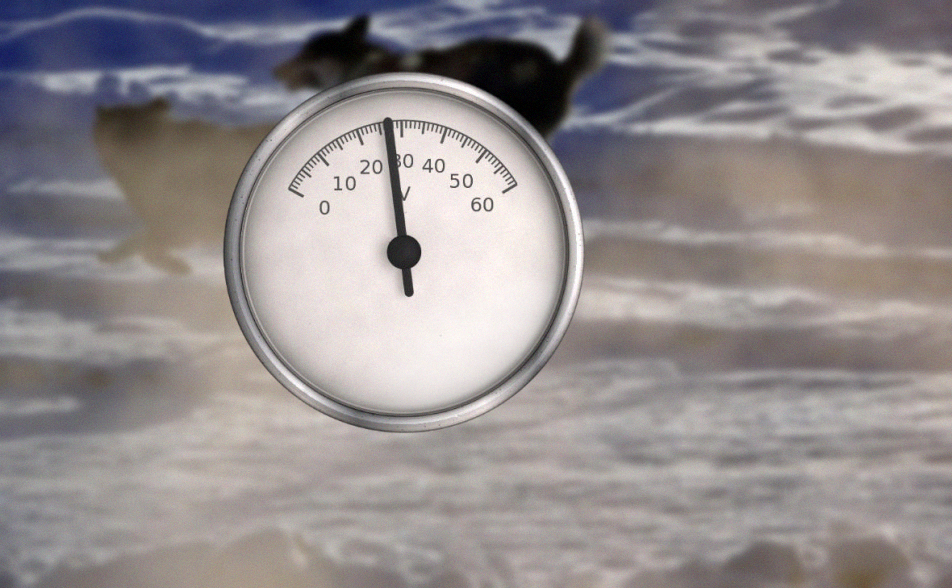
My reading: 27 V
